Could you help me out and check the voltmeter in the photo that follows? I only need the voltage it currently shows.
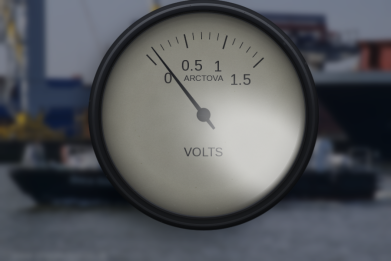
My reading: 0.1 V
